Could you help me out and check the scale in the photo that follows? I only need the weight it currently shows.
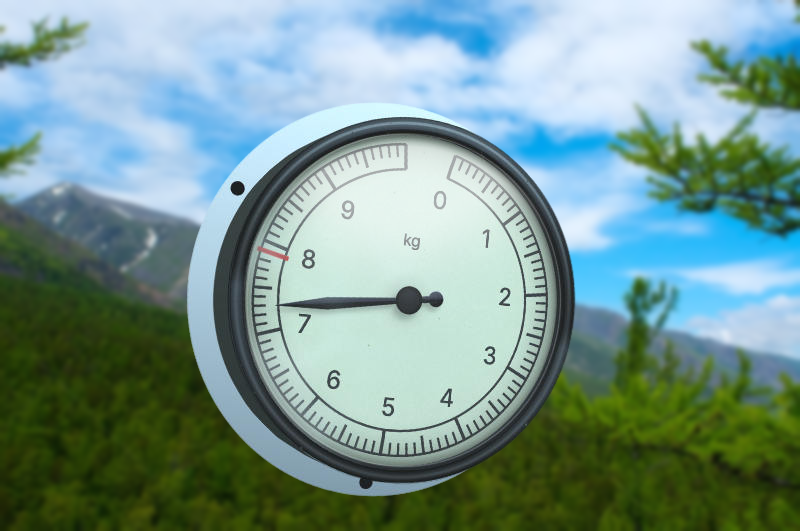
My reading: 7.3 kg
